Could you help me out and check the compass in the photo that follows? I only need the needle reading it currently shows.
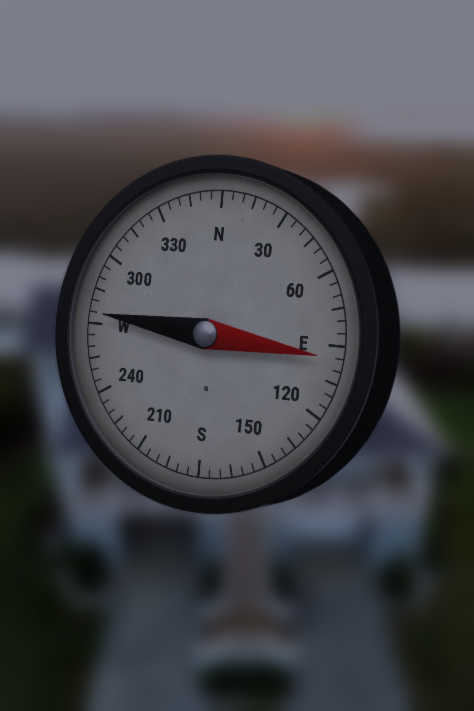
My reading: 95 °
